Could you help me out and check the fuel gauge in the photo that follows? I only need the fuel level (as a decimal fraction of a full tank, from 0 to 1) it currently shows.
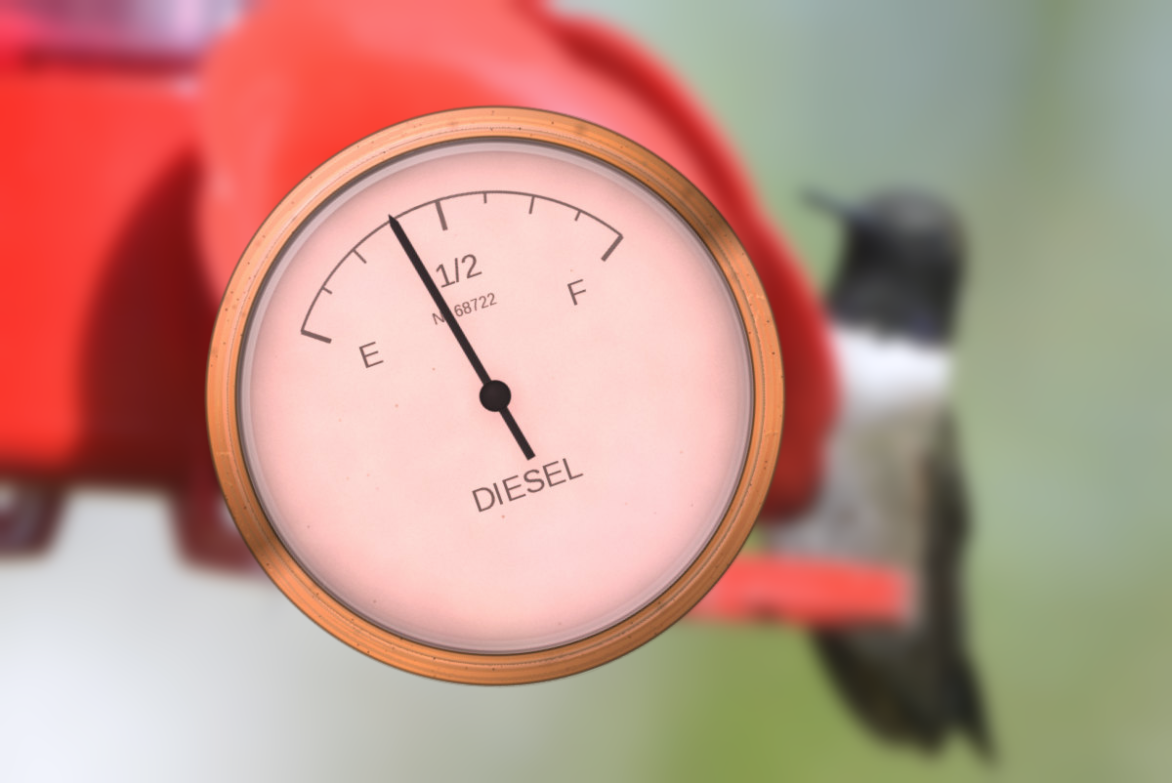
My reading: 0.375
